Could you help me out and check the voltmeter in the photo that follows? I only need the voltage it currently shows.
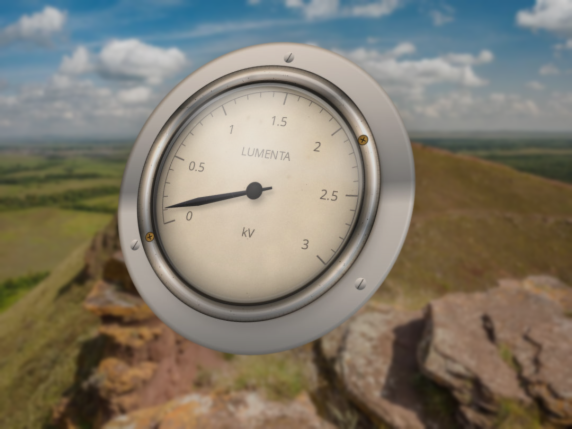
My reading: 0.1 kV
